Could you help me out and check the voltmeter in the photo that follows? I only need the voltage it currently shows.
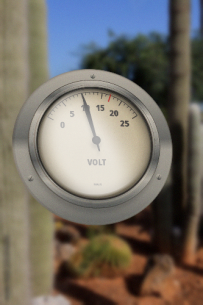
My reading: 10 V
